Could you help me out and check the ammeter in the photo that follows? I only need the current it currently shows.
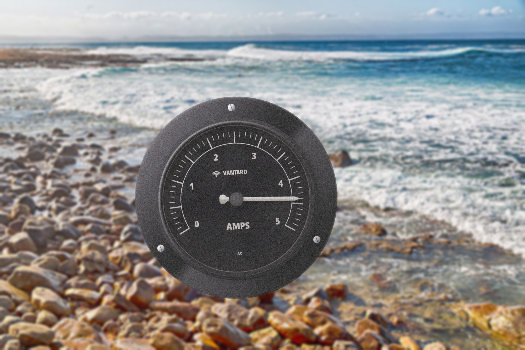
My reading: 4.4 A
